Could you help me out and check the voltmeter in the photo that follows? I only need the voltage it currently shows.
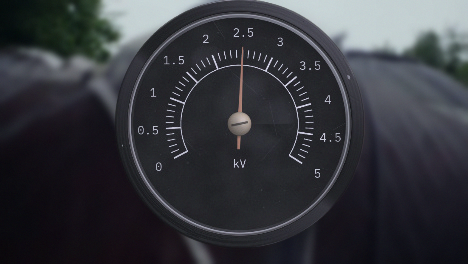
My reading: 2.5 kV
